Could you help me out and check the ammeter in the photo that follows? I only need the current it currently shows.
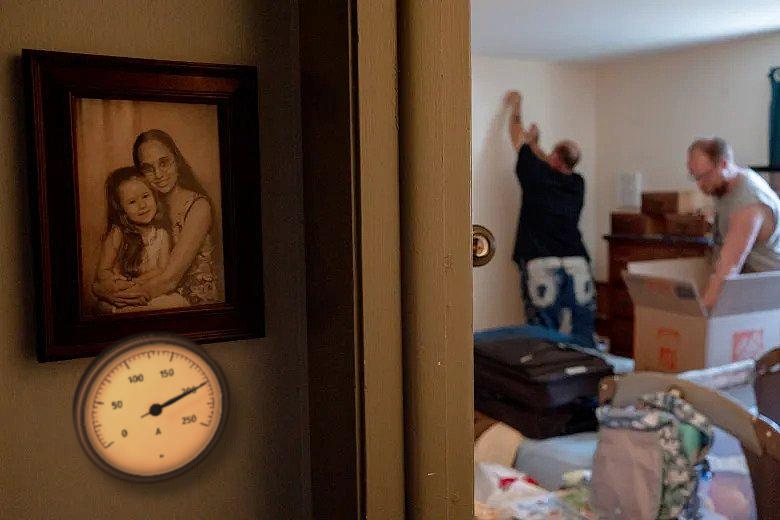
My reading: 200 A
